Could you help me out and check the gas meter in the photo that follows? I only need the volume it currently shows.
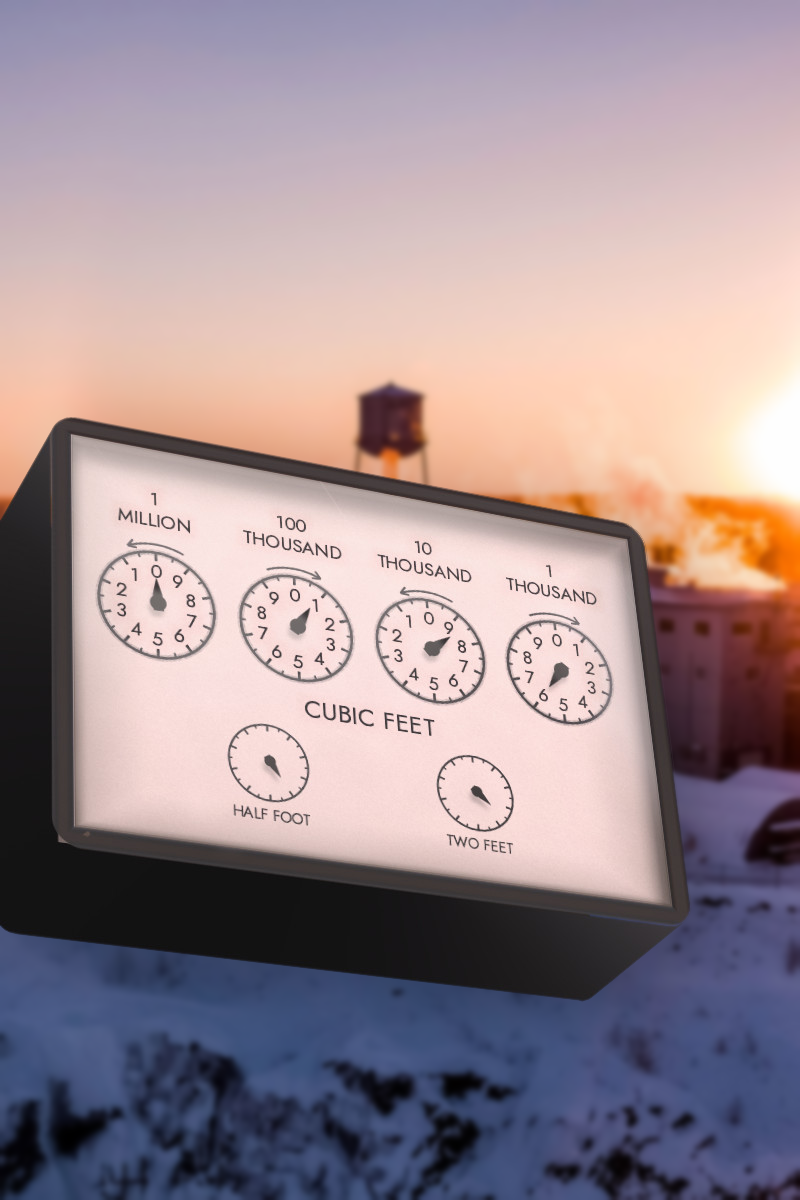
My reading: 8600 ft³
